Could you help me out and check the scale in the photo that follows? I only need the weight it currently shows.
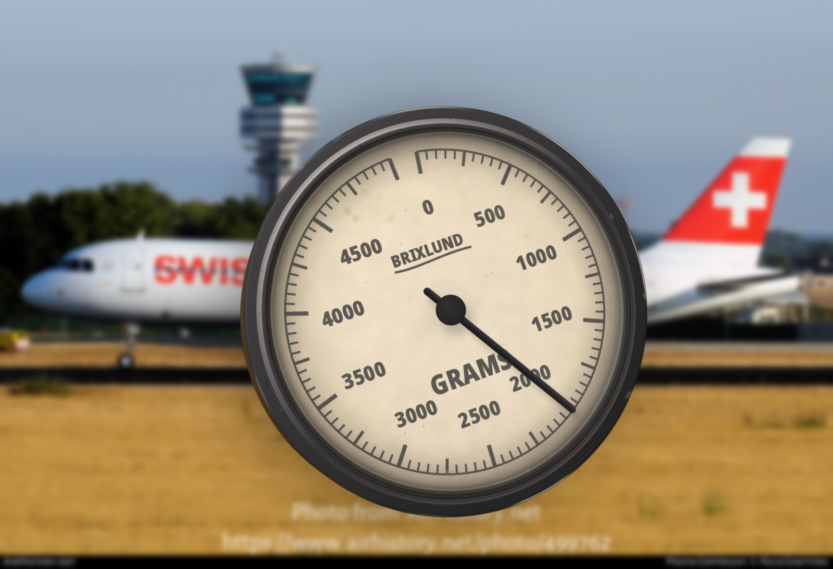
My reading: 2000 g
